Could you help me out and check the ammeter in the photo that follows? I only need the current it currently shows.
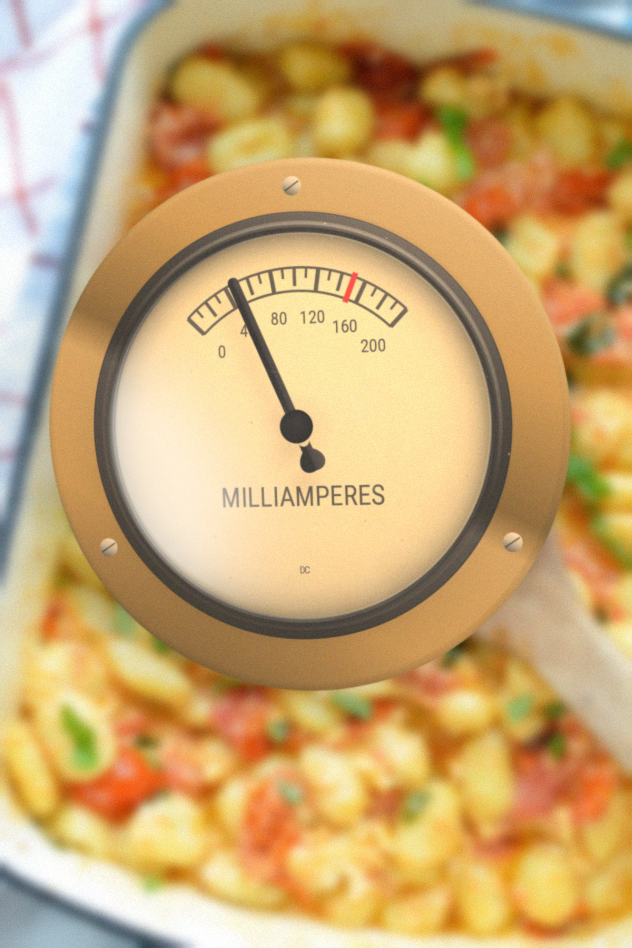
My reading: 50 mA
